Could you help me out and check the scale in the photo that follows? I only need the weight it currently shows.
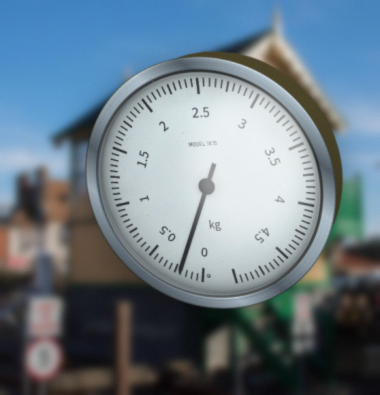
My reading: 0.2 kg
